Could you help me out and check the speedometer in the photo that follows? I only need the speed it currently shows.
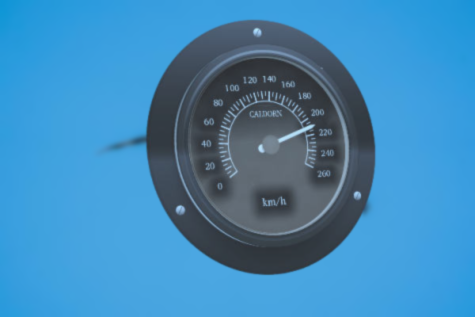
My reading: 210 km/h
